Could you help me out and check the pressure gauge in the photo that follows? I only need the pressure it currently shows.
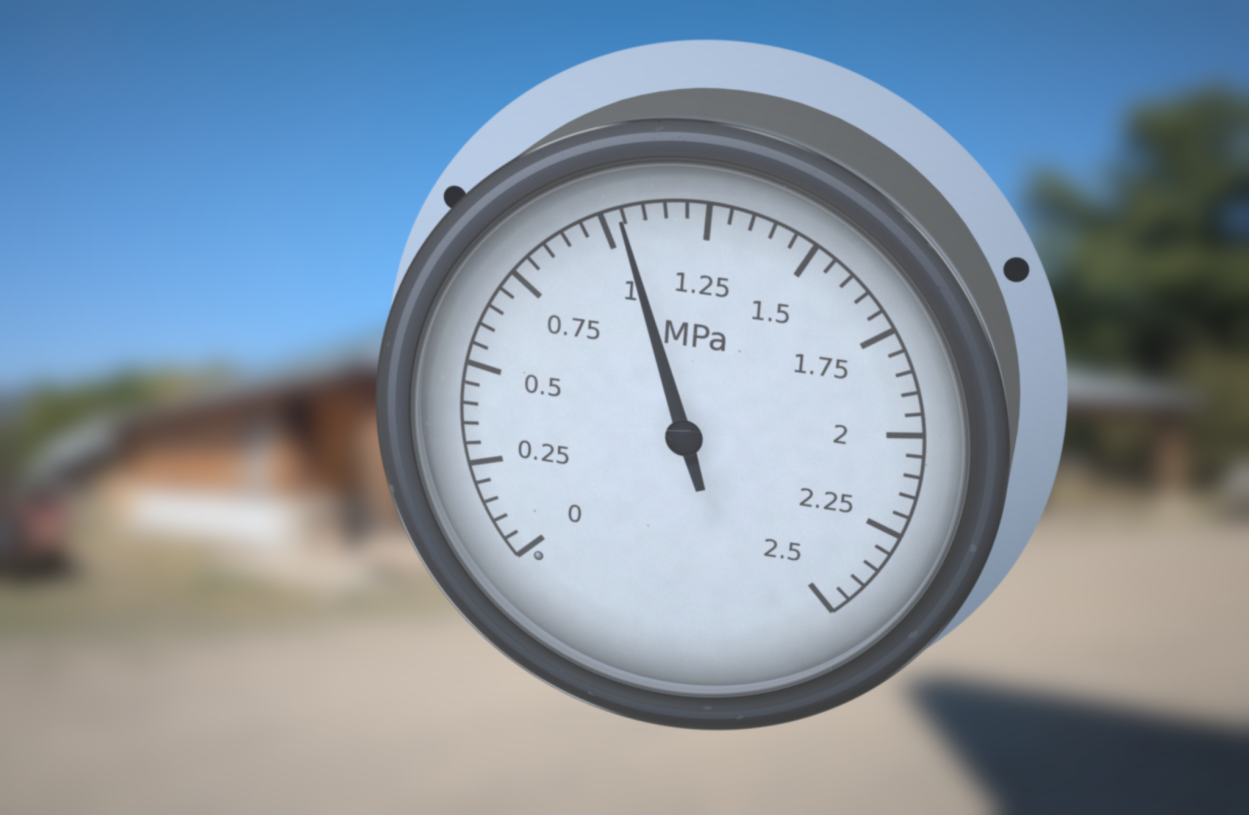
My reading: 1.05 MPa
